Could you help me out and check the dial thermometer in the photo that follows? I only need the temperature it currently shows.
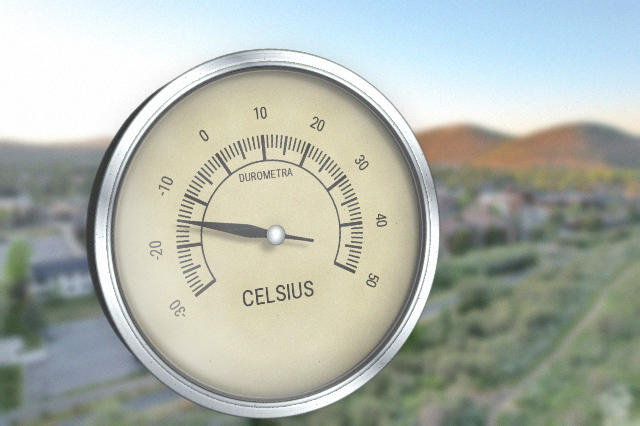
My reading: -15 °C
